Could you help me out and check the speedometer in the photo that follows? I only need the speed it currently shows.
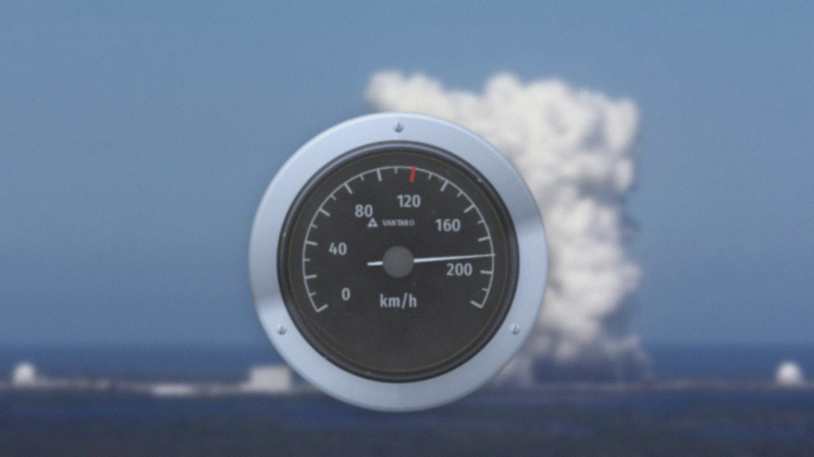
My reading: 190 km/h
